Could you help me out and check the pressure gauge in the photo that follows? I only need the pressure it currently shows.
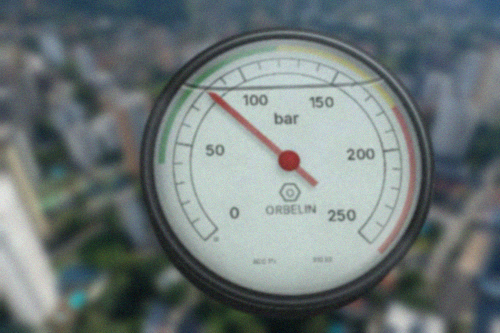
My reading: 80 bar
